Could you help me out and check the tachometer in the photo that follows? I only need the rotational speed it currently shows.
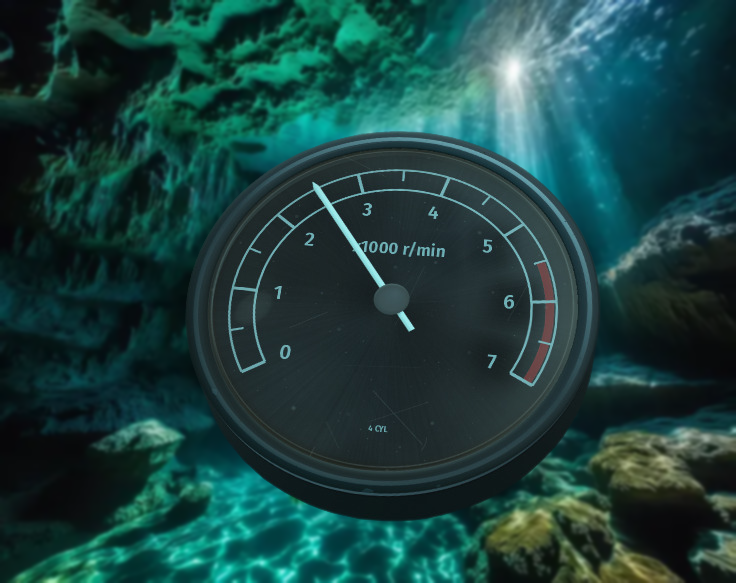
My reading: 2500 rpm
